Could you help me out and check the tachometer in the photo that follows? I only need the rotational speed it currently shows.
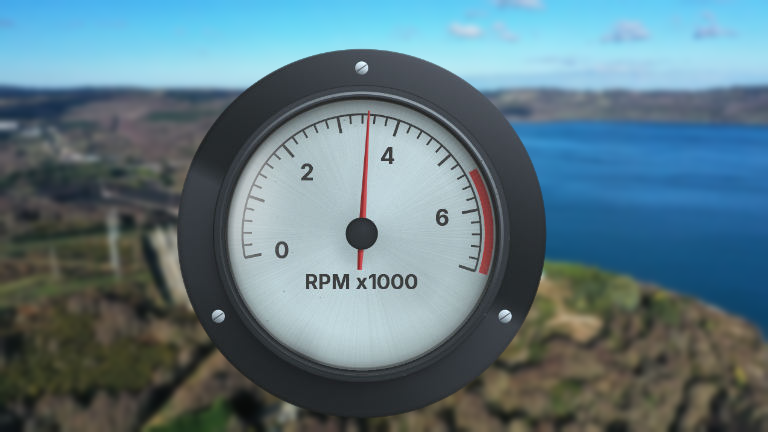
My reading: 3500 rpm
